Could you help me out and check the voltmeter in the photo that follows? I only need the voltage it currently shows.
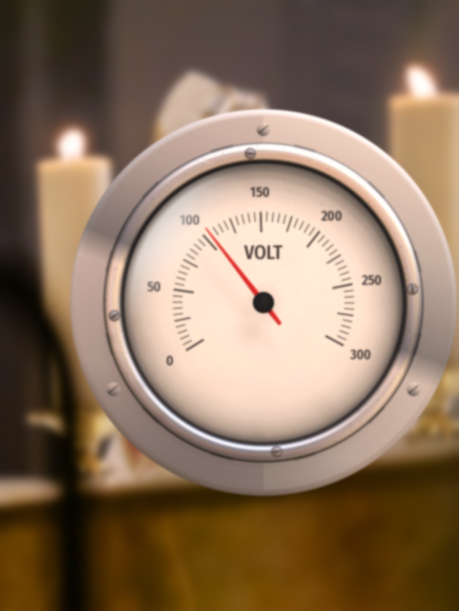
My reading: 105 V
